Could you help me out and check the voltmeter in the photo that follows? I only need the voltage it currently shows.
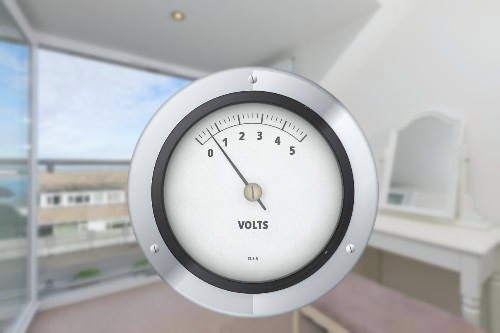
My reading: 0.6 V
